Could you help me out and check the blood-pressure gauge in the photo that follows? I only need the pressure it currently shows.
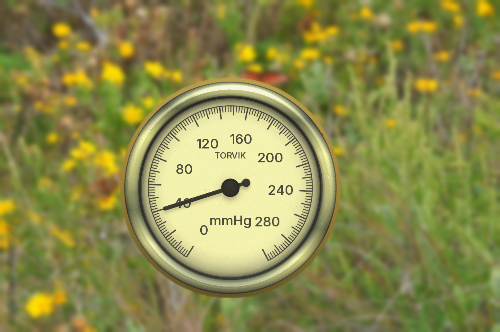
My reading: 40 mmHg
